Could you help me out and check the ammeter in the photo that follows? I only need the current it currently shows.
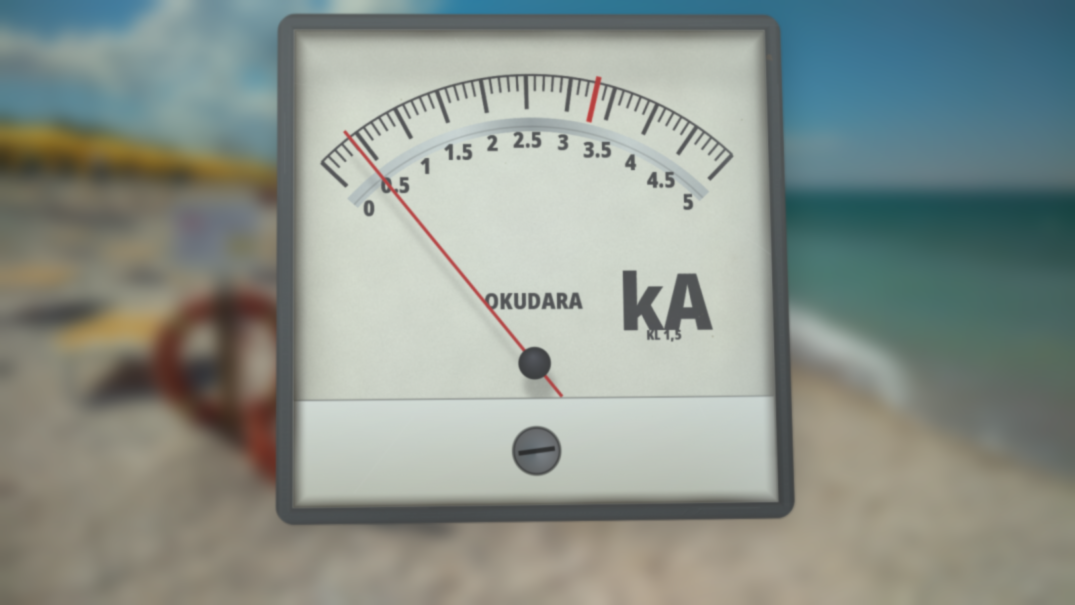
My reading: 0.4 kA
